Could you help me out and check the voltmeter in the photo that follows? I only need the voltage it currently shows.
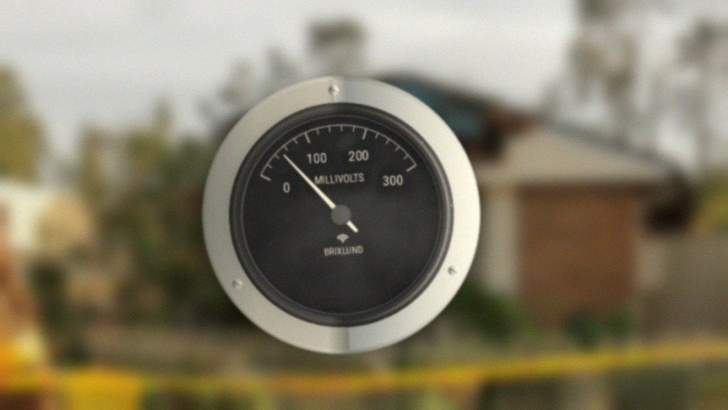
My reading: 50 mV
